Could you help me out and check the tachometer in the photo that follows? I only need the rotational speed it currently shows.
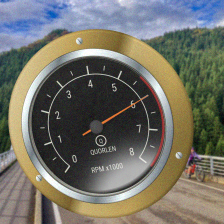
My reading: 6000 rpm
